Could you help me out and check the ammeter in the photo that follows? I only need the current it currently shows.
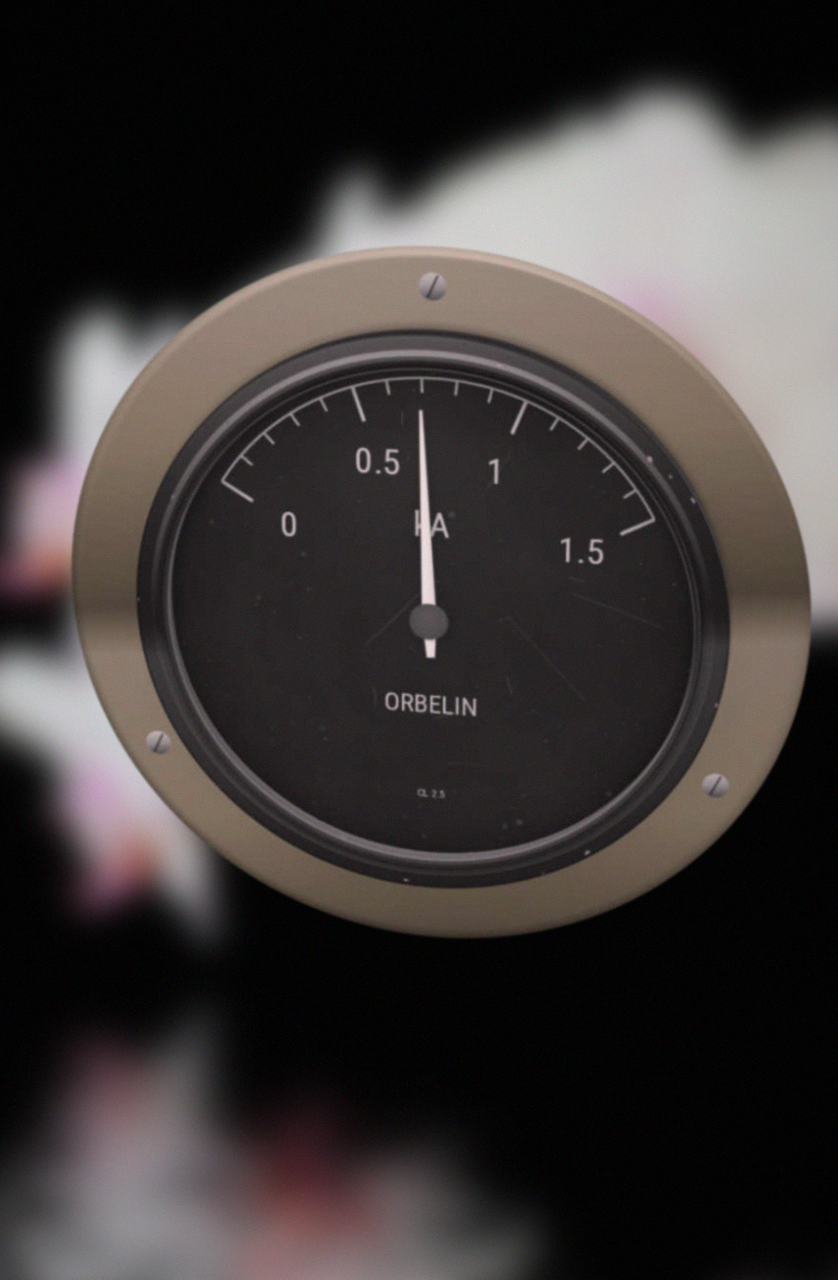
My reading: 0.7 kA
